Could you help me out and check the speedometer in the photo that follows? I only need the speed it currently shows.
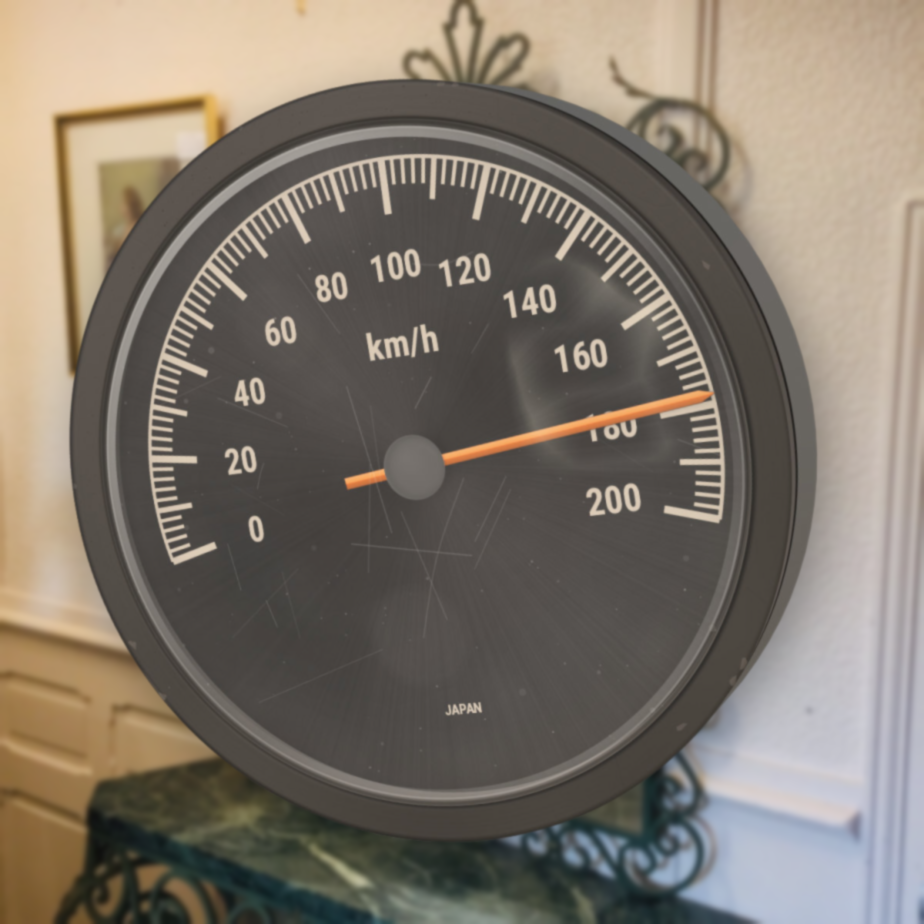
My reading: 178 km/h
